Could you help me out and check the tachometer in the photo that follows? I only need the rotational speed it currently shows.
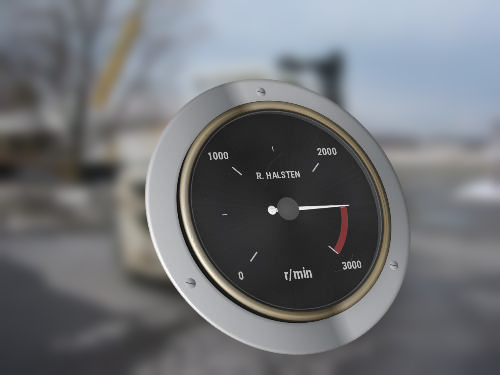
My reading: 2500 rpm
